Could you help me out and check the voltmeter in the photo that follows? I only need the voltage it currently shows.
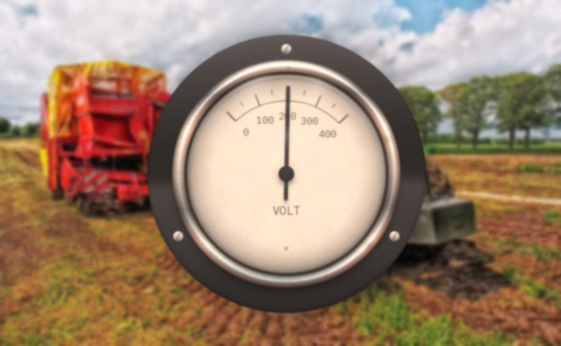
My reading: 200 V
